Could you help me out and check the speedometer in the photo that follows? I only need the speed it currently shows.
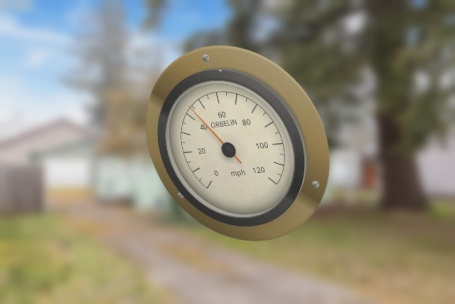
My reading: 45 mph
